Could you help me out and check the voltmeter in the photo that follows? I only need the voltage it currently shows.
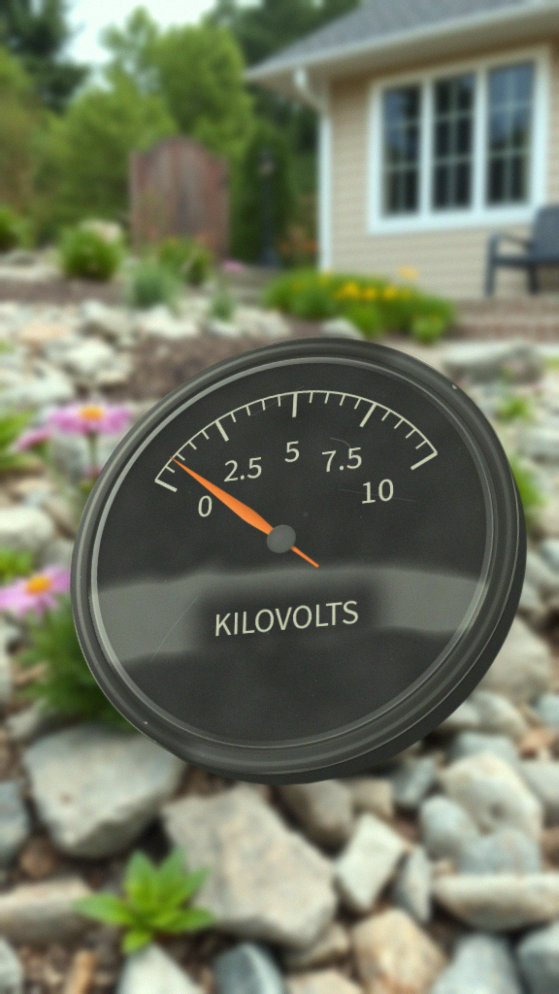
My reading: 0.75 kV
